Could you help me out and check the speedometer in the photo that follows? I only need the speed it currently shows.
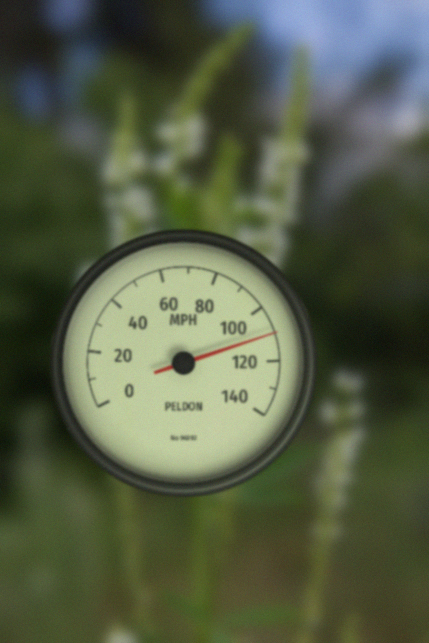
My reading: 110 mph
